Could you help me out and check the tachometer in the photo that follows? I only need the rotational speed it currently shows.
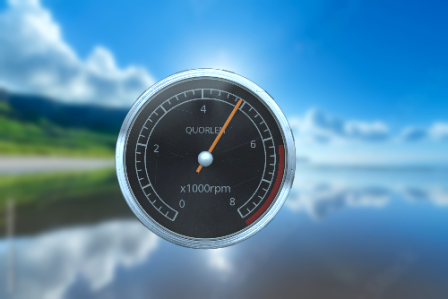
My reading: 4900 rpm
